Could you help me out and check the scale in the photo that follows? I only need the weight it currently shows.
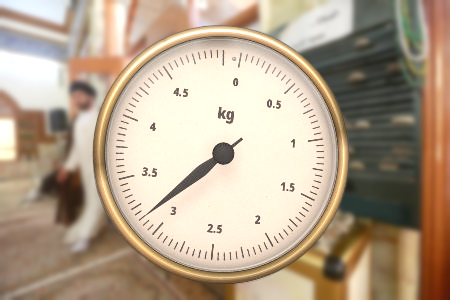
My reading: 3.15 kg
